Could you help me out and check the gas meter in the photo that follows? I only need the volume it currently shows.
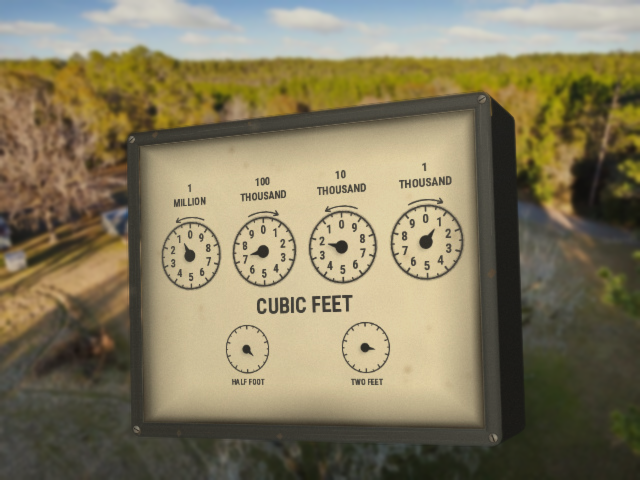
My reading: 72100 ft³
